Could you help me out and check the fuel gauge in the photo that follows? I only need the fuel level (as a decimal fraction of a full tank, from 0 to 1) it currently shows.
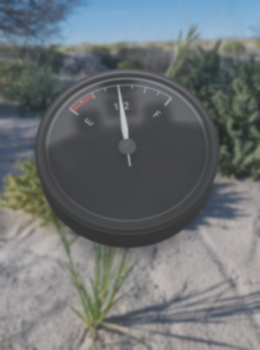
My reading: 0.5
